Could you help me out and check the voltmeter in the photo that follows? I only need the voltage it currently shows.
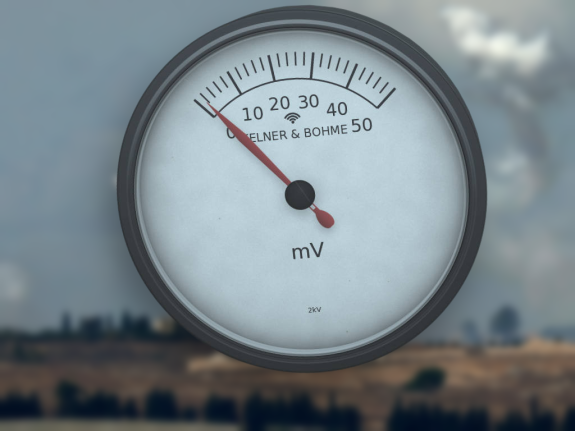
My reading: 2 mV
